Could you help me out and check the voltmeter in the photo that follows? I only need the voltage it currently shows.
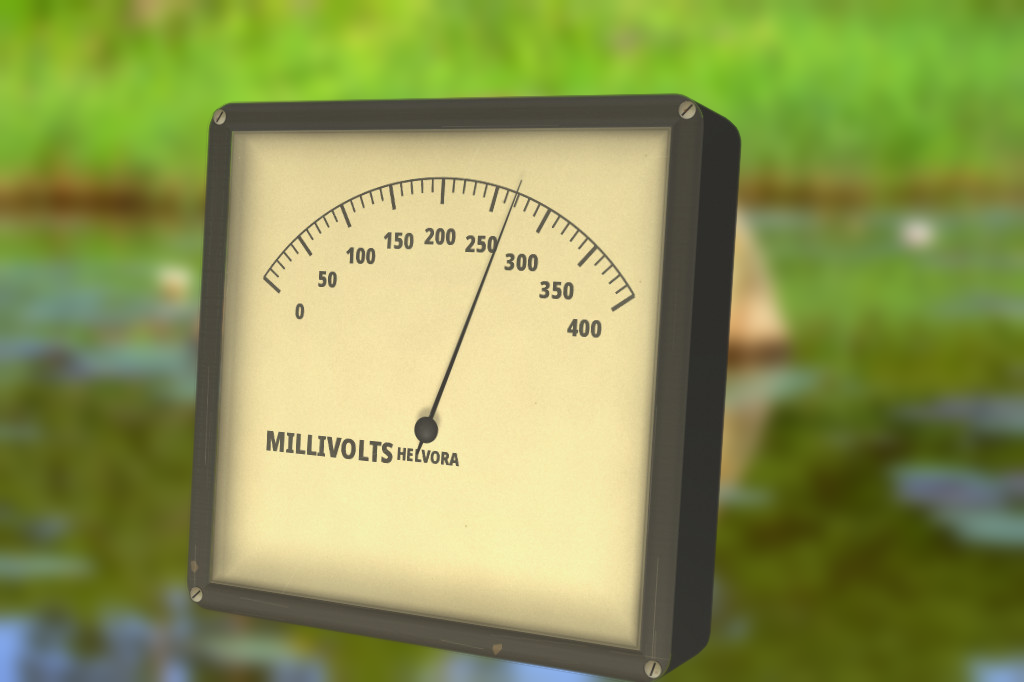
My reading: 270 mV
